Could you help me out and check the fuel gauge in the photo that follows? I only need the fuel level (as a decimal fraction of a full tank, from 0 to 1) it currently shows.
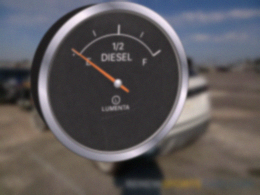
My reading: 0
